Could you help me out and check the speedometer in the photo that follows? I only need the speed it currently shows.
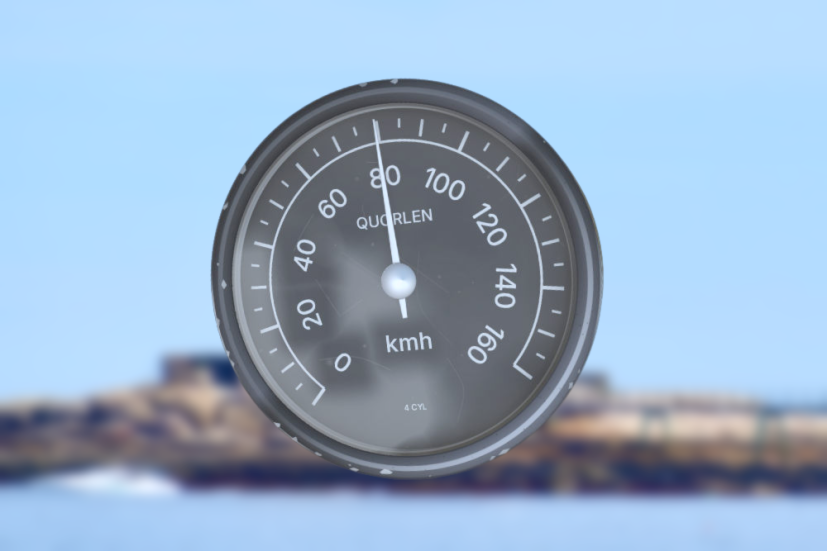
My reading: 80 km/h
